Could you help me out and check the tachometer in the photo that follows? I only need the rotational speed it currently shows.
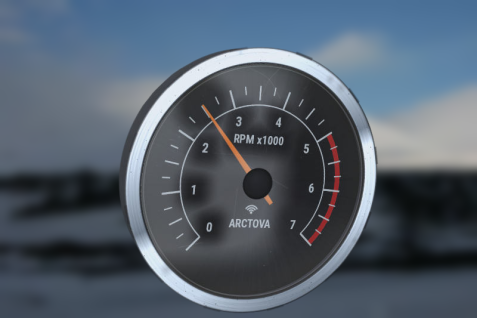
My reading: 2500 rpm
